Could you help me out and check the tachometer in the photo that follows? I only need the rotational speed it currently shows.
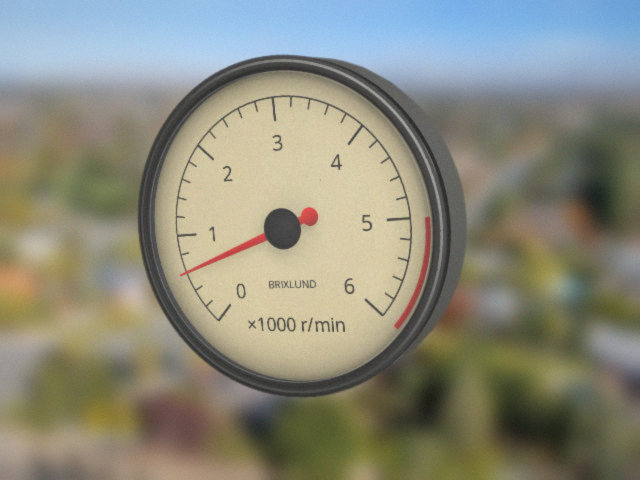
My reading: 600 rpm
